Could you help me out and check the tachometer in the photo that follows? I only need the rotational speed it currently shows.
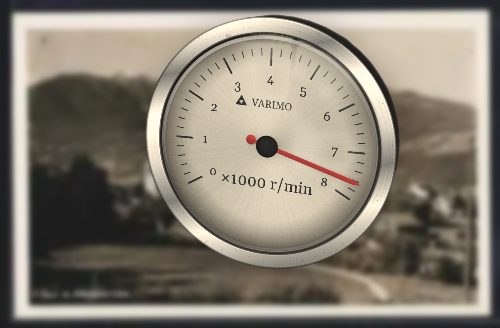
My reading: 7600 rpm
